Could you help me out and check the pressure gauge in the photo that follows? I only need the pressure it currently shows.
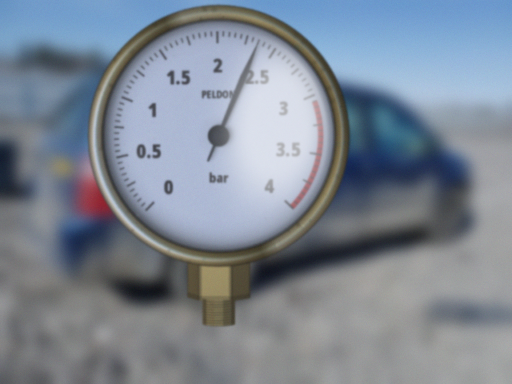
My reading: 2.35 bar
